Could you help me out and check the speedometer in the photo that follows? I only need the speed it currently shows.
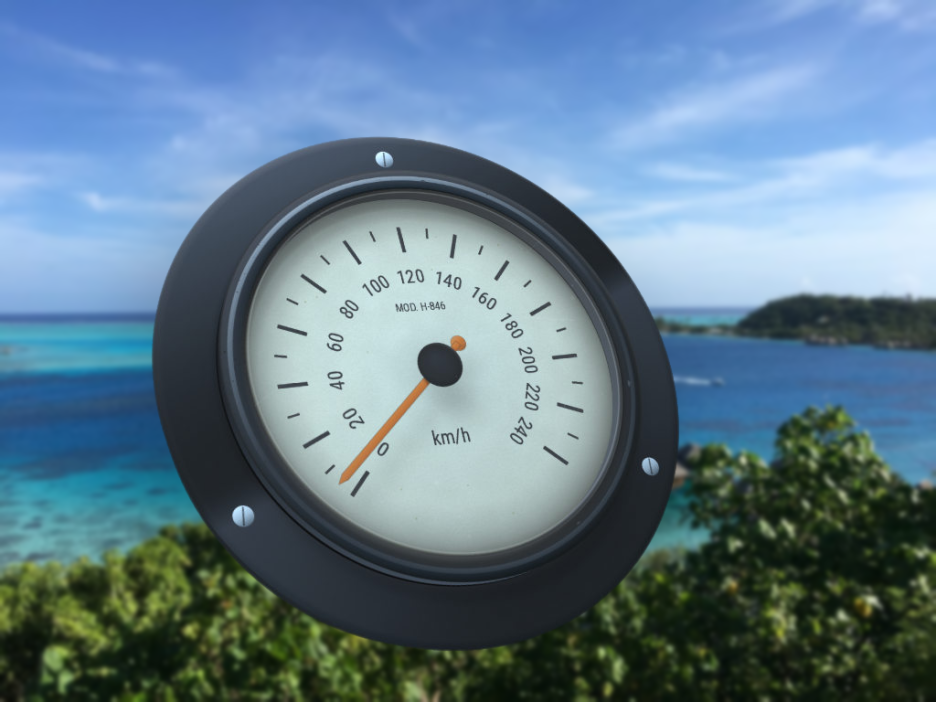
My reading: 5 km/h
